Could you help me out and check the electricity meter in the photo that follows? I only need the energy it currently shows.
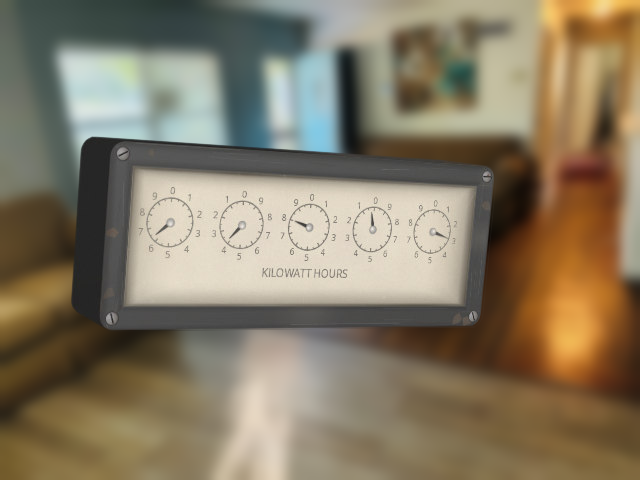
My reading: 63803 kWh
